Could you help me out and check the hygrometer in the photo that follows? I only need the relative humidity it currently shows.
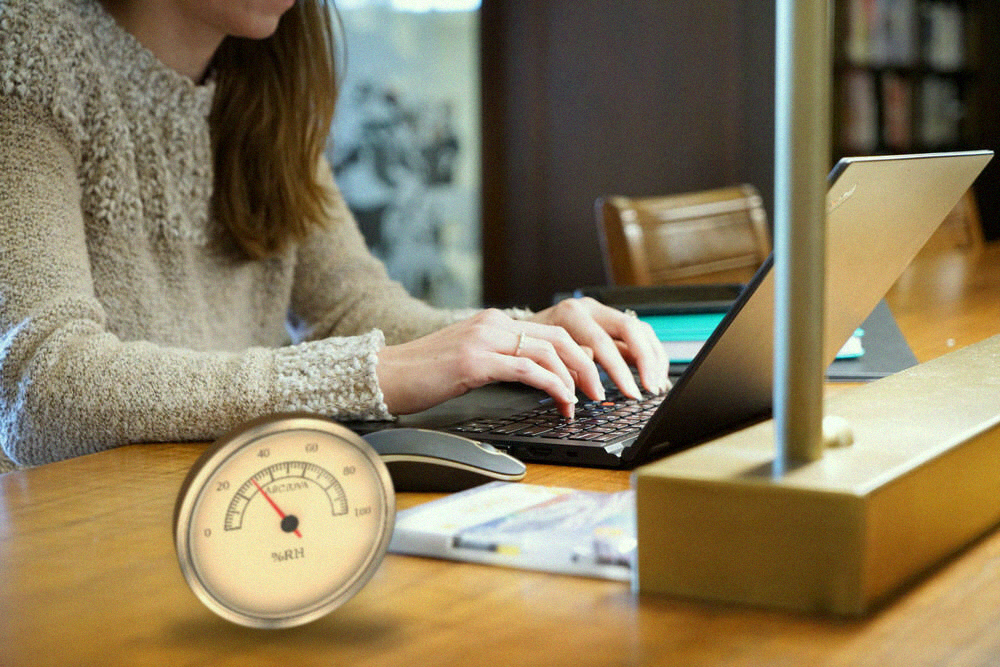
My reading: 30 %
